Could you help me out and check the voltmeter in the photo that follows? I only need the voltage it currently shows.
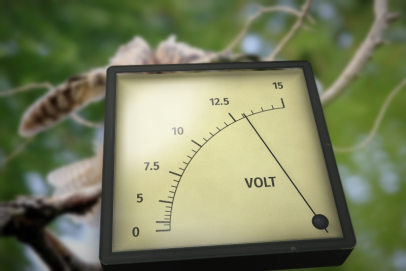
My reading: 13 V
